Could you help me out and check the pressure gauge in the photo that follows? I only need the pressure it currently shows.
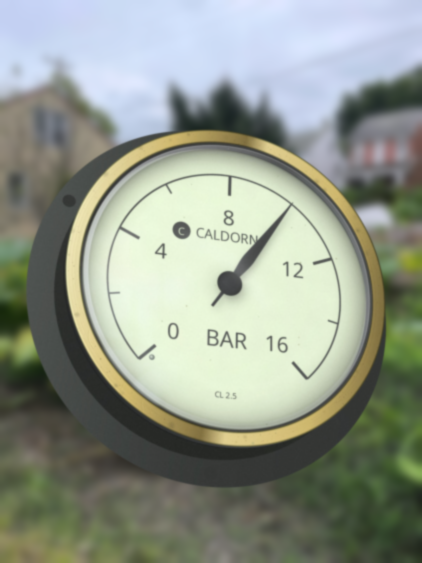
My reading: 10 bar
